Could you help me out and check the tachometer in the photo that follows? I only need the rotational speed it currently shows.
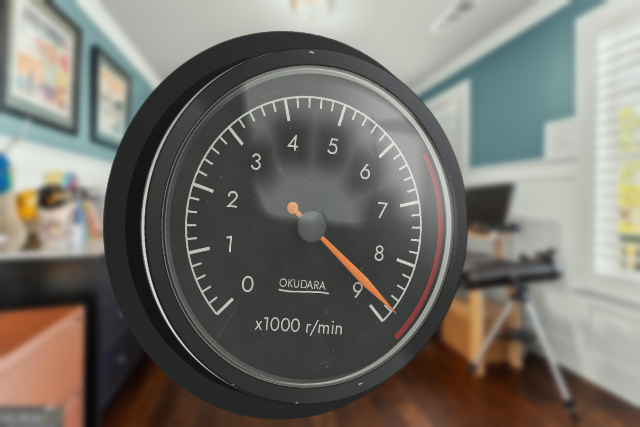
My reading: 8800 rpm
